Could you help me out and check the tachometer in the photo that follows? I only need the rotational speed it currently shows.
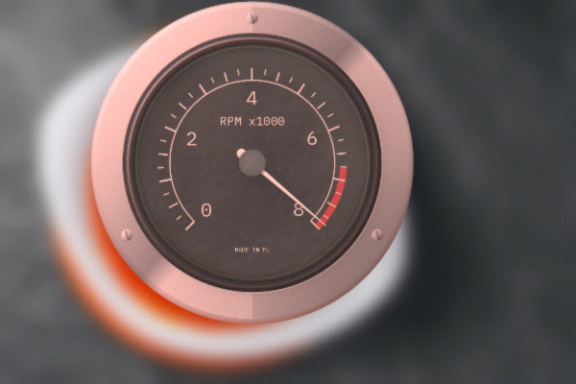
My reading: 7875 rpm
